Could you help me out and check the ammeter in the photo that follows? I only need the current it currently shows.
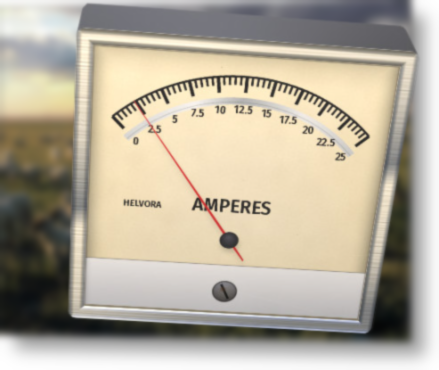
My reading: 2.5 A
